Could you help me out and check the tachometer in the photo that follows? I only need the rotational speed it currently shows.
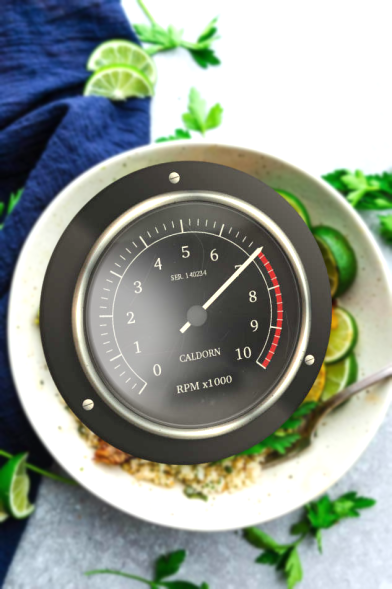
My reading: 7000 rpm
